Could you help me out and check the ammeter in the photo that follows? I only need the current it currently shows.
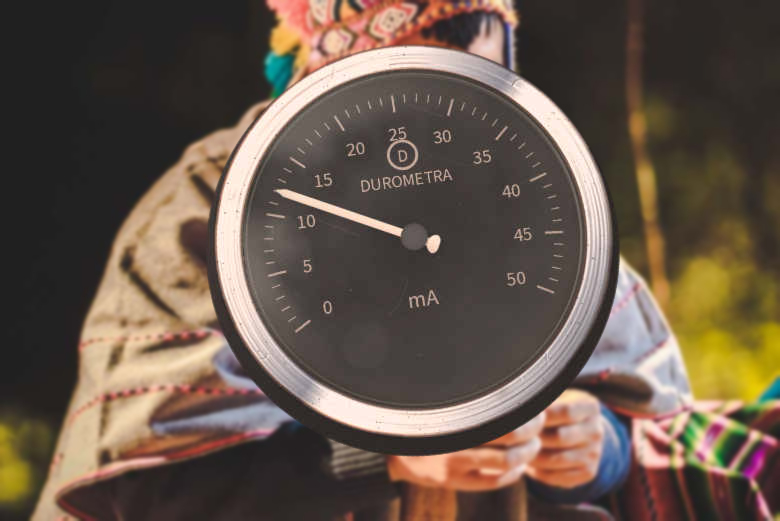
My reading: 12 mA
